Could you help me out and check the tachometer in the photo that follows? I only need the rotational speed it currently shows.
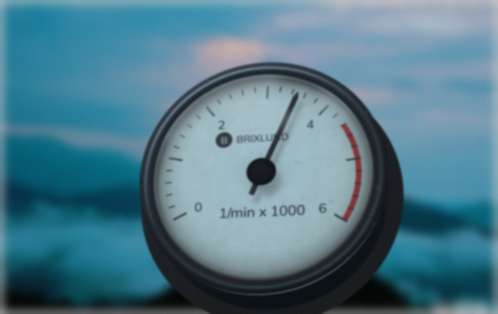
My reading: 3500 rpm
